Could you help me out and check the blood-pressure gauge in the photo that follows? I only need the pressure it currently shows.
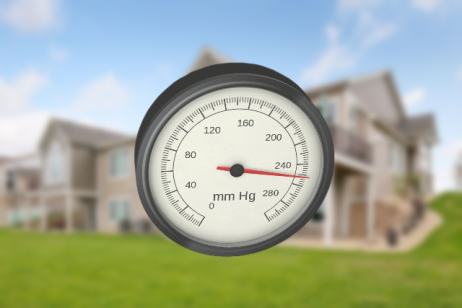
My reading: 250 mmHg
